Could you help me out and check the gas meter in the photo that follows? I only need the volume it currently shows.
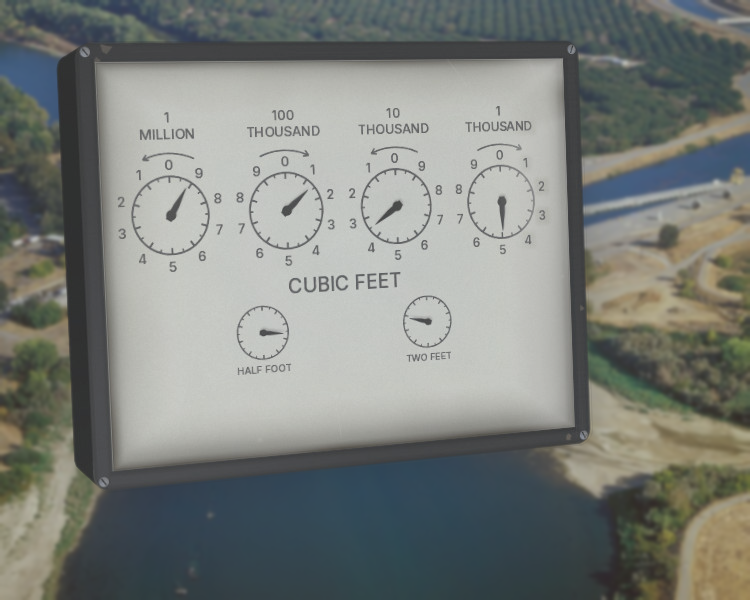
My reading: 913500 ft³
